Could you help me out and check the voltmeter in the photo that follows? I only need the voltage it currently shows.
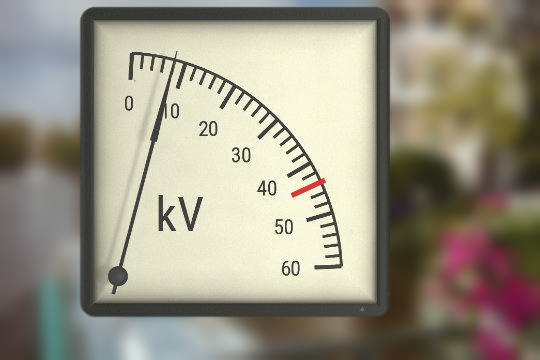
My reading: 8 kV
